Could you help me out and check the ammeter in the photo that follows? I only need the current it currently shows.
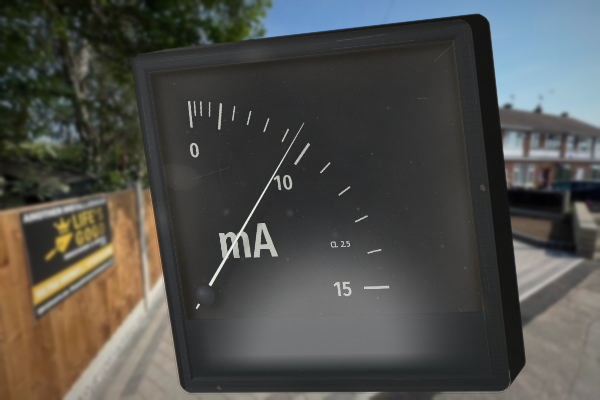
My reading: 9.5 mA
